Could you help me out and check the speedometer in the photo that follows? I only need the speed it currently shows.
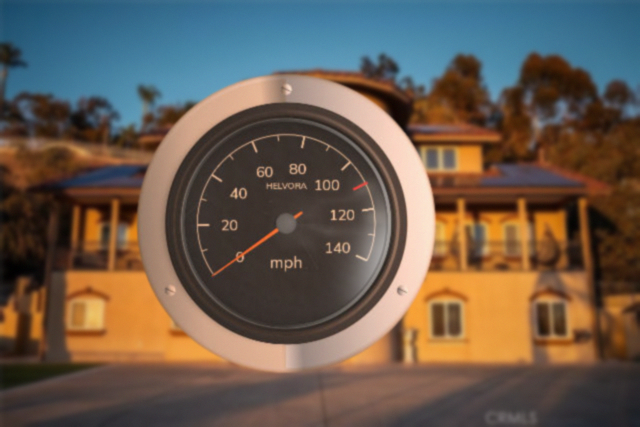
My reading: 0 mph
